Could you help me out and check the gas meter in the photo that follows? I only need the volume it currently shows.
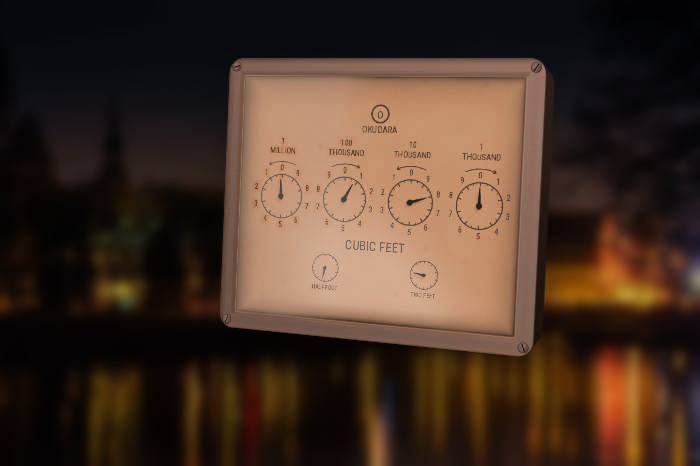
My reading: 8000 ft³
